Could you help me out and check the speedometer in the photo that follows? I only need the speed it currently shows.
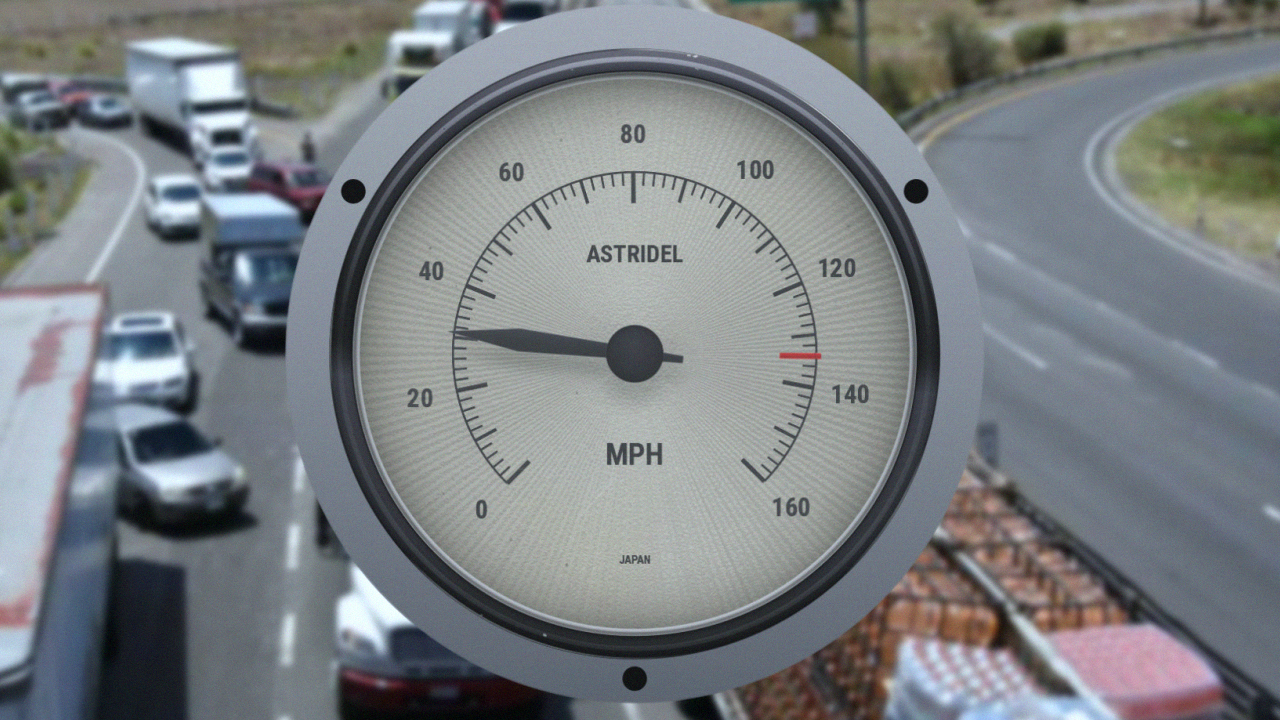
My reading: 31 mph
